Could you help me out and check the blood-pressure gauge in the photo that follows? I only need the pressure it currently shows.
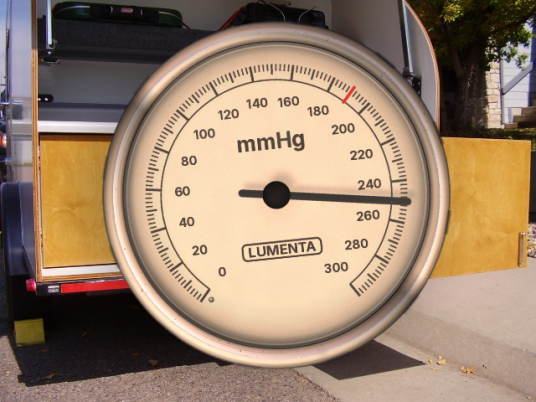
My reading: 250 mmHg
